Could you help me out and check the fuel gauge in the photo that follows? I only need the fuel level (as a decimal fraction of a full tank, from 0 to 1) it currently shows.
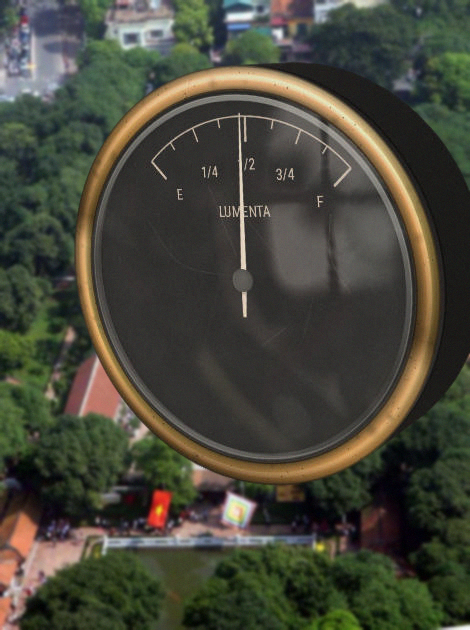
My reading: 0.5
